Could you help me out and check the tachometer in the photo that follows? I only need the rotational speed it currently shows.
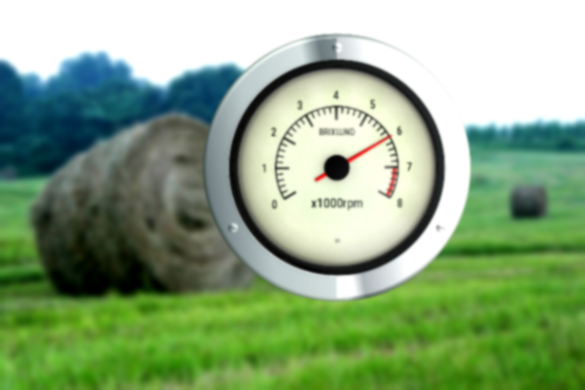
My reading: 6000 rpm
